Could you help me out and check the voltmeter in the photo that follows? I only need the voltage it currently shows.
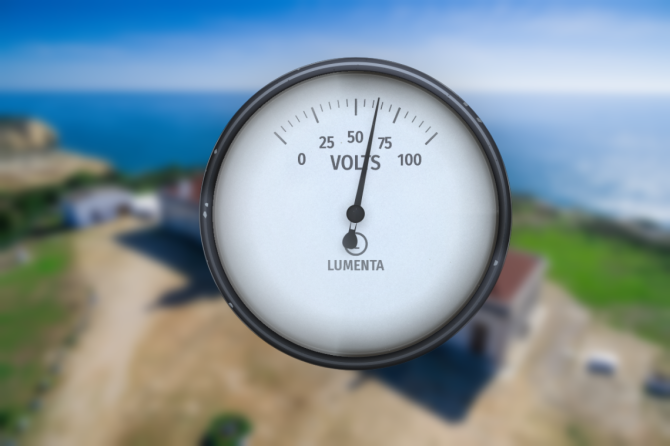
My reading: 62.5 V
